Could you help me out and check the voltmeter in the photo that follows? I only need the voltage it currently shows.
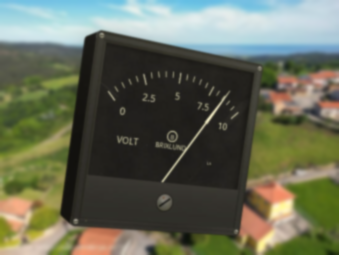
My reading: 8.5 V
